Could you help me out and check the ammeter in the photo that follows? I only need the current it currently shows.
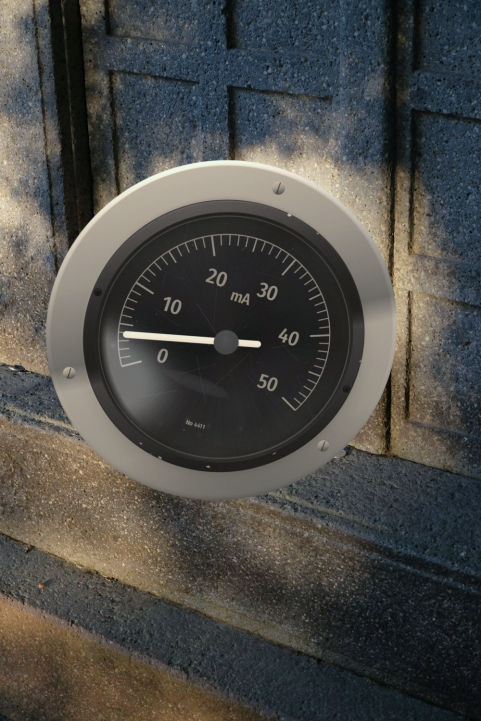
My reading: 4 mA
